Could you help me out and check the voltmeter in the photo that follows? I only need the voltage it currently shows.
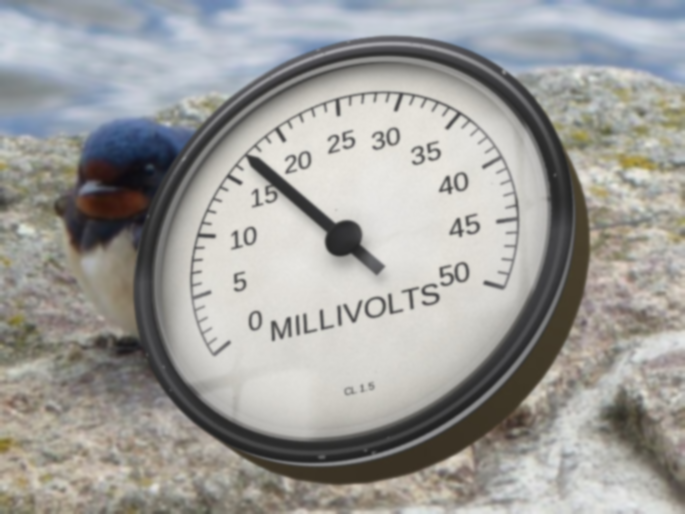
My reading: 17 mV
